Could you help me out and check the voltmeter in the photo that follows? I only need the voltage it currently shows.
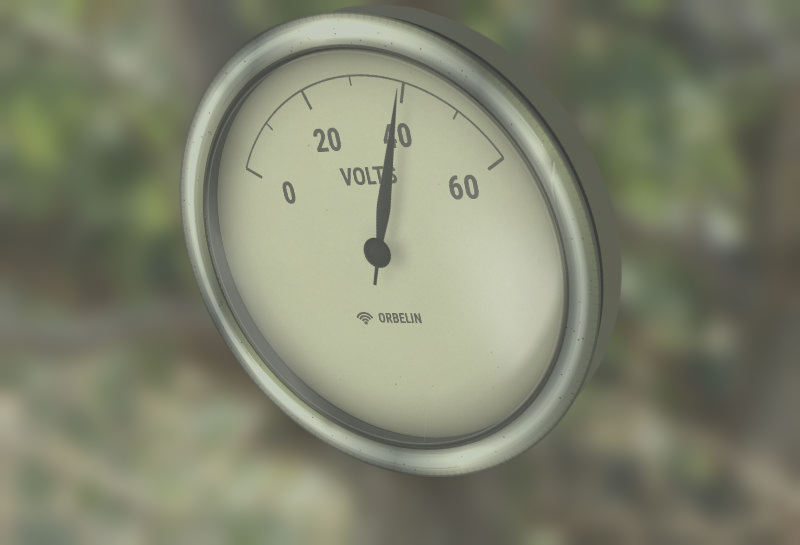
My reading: 40 V
